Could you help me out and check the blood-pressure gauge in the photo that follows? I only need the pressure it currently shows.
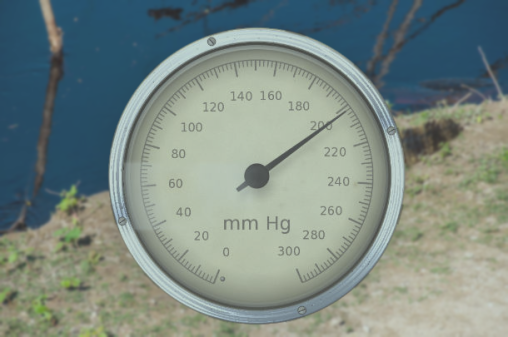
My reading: 202 mmHg
